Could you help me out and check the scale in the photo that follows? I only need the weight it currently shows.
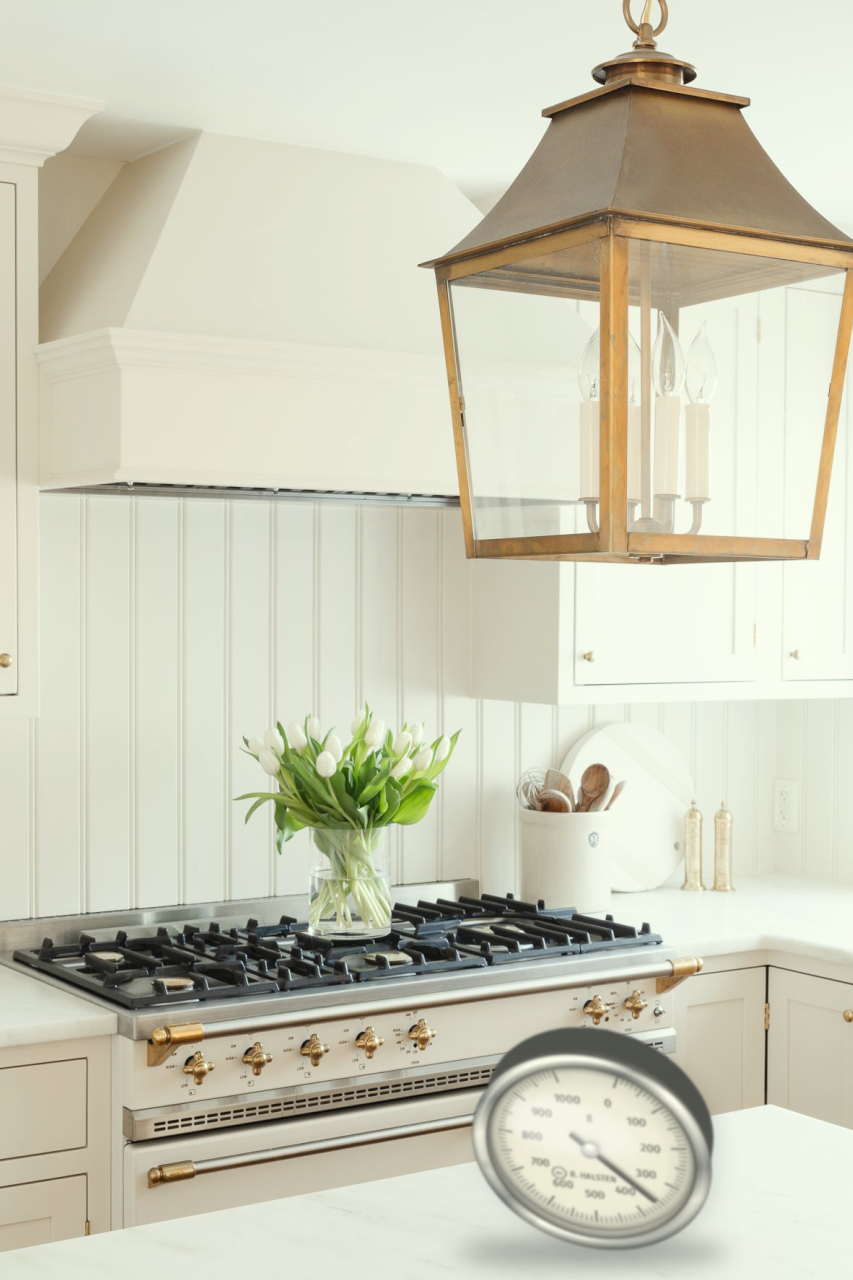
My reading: 350 g
